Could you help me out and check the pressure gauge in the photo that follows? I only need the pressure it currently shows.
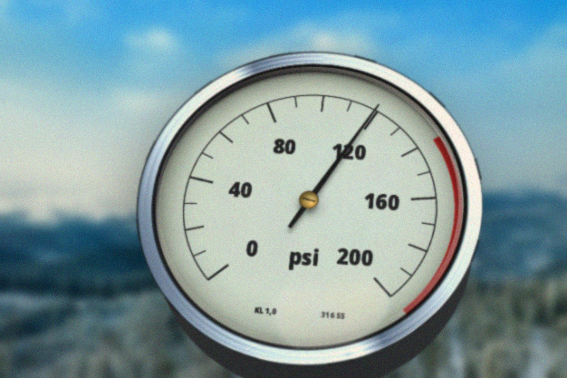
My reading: 120 psi
